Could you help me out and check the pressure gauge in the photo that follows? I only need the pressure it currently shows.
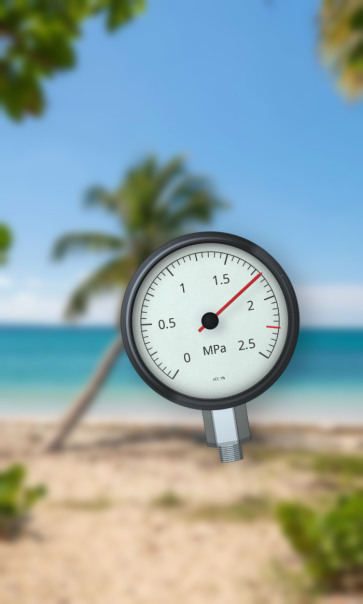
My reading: 1.8 MPa
